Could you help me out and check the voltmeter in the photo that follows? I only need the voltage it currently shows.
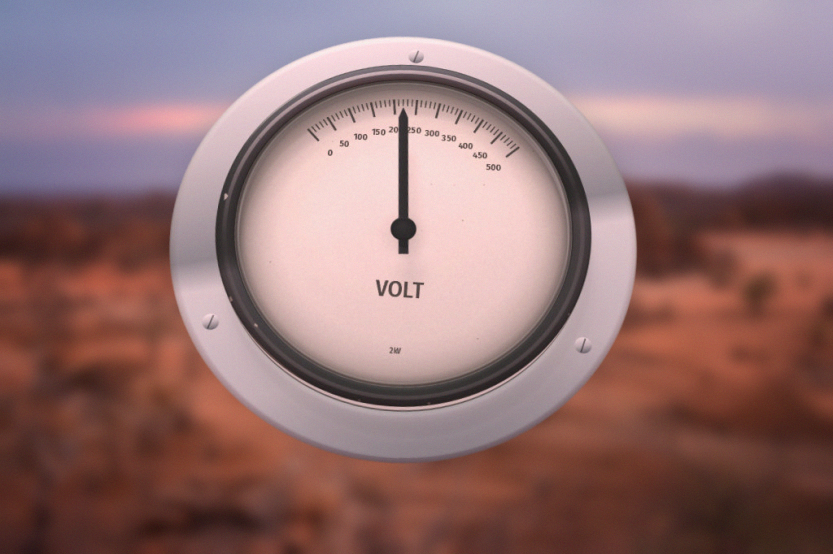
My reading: 220 V
